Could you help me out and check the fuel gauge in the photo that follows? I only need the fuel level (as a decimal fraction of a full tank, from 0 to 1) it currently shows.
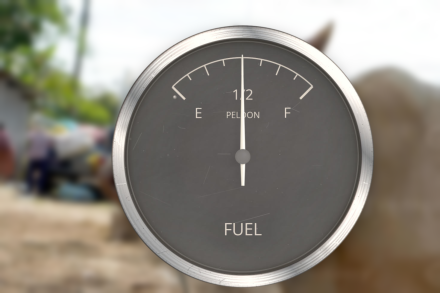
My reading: 0.5
